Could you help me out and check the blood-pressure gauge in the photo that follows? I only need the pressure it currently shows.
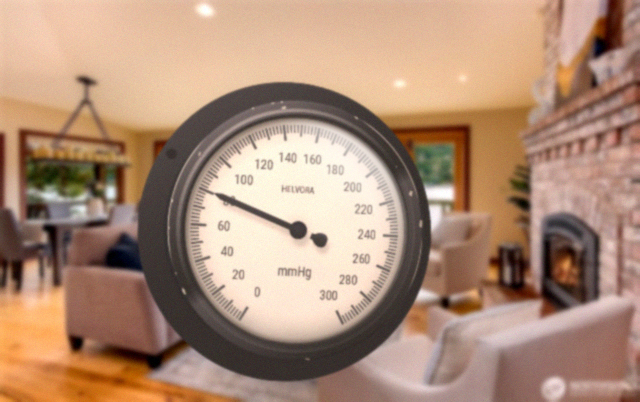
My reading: 80 mmHg
